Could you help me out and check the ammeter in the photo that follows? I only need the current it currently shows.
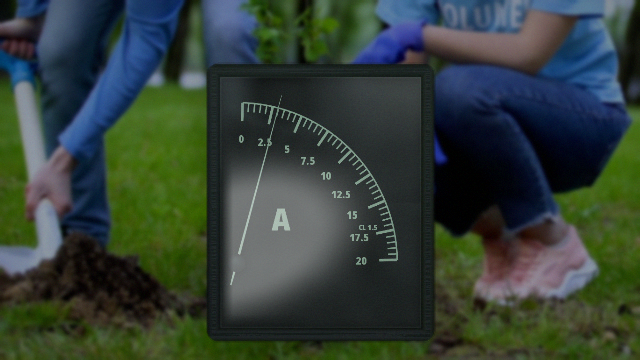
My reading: 3 A
